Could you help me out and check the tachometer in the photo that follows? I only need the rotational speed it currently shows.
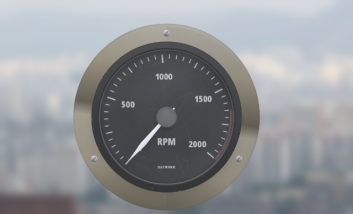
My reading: 0 rpm
